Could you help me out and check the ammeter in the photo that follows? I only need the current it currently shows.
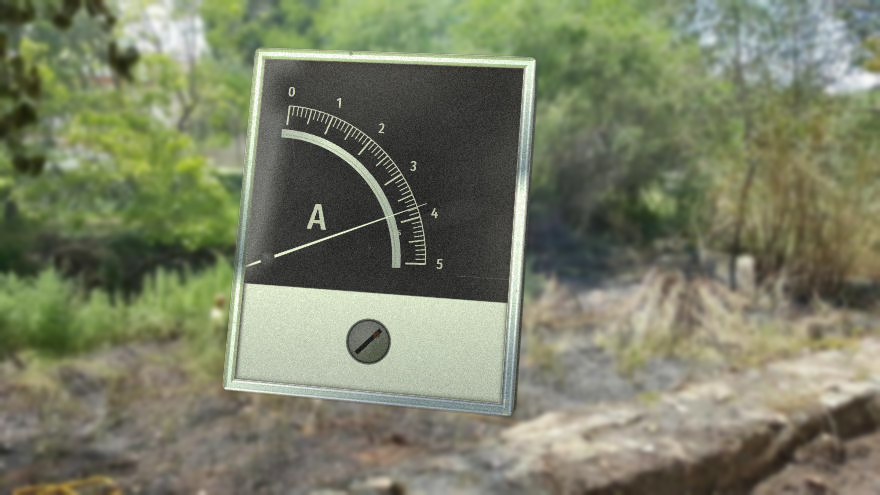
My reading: 3.8 A
